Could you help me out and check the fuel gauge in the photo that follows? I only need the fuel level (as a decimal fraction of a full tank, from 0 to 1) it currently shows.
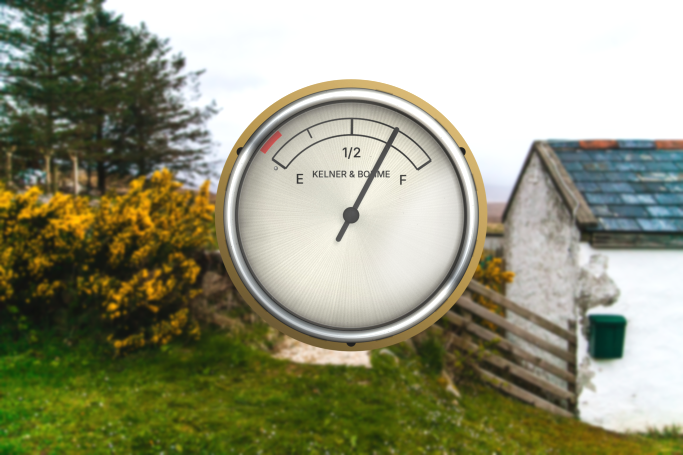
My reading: 0.75
